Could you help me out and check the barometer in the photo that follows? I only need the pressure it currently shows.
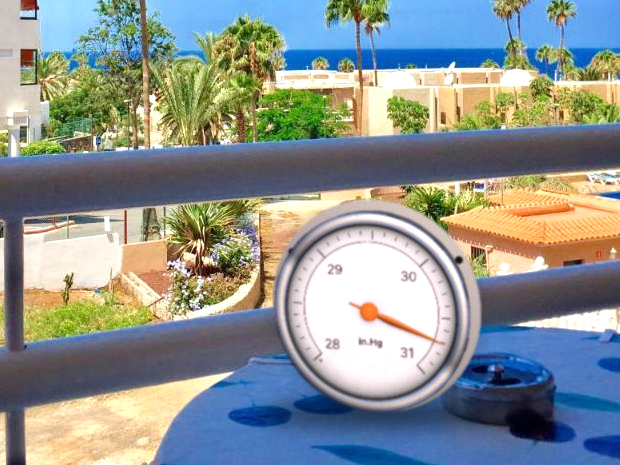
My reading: 30.7 inHg
